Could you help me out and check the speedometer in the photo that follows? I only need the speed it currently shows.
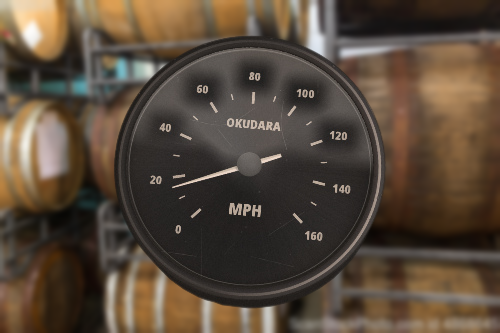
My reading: 15 mph
